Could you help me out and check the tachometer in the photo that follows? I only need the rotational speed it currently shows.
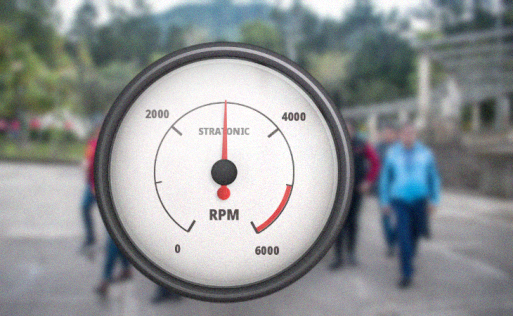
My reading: 3000 rpm
